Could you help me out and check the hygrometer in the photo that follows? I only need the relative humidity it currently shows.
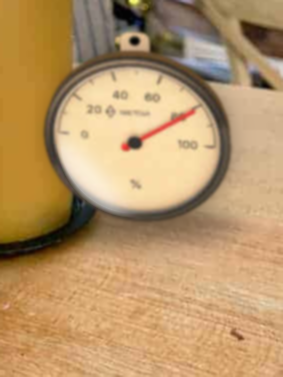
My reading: 80 %
